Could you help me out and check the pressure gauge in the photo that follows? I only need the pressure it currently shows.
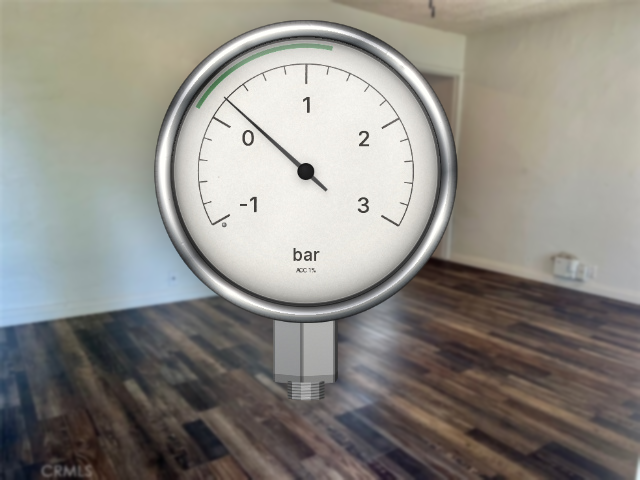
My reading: 0.2 bar
